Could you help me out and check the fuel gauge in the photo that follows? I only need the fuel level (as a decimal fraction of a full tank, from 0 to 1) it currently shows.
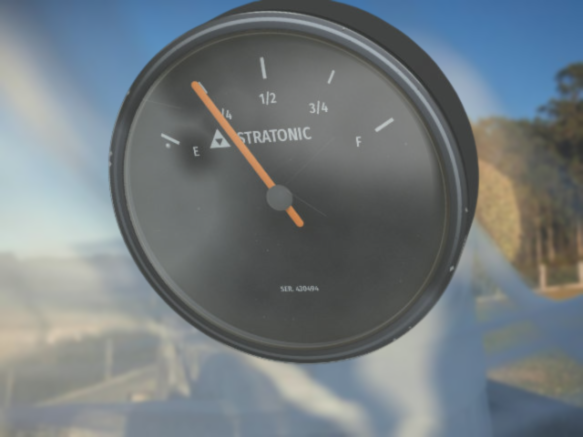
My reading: 0.25
